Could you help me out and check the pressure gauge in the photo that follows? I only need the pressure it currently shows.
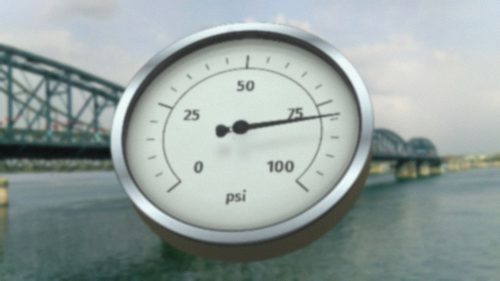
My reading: 80 psi
